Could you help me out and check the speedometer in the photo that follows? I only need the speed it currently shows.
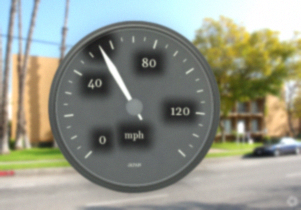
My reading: 55 mph
